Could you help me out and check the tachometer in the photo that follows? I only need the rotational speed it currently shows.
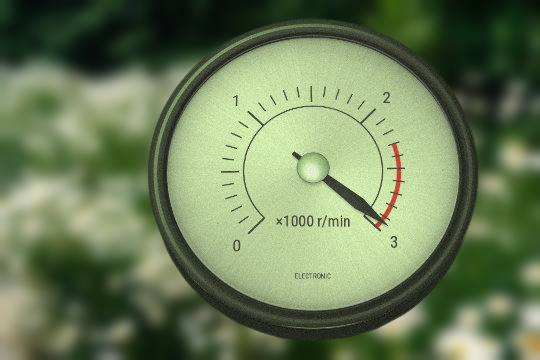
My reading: 2950 rpm
